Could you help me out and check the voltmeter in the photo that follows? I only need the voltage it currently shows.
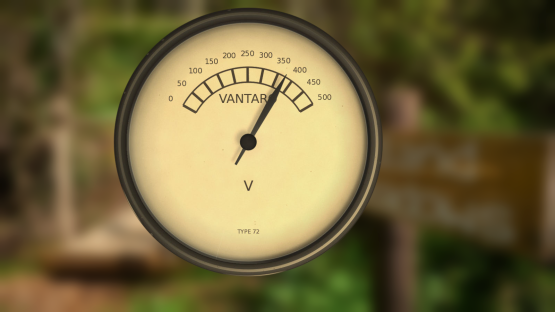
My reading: 375 V
